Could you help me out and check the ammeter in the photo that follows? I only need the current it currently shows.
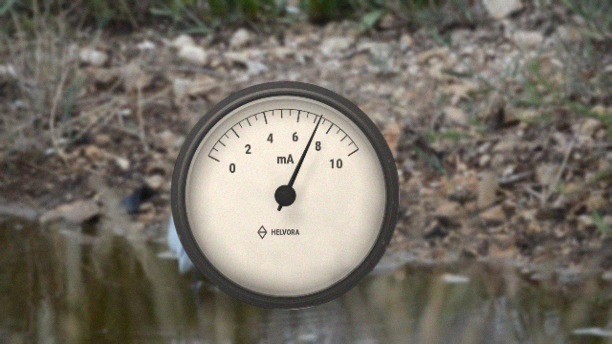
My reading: 7.25 mA
